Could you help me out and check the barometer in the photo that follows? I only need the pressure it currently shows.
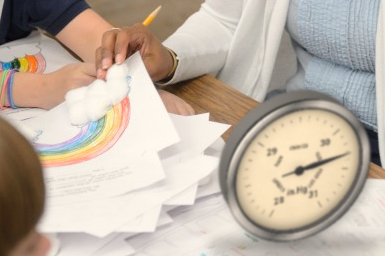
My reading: 30.3 inHg
